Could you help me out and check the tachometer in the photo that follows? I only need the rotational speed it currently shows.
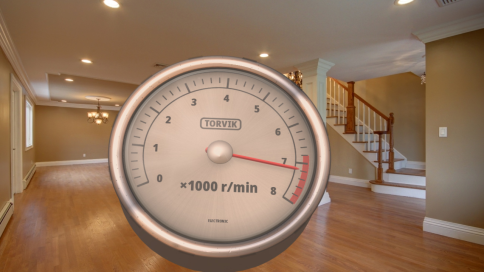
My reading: 7200 rpm
